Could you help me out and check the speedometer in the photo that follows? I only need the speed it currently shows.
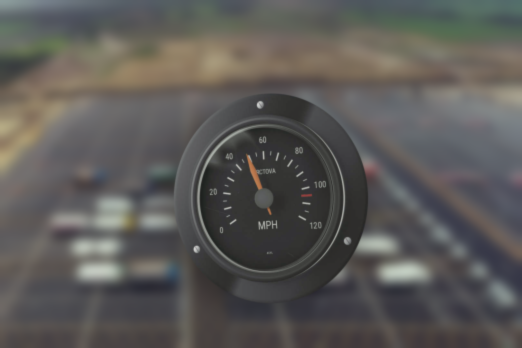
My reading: 50 mph
